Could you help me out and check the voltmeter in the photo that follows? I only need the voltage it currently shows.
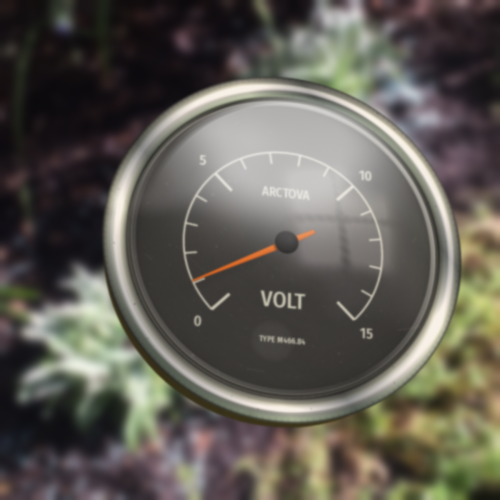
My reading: 1 V
